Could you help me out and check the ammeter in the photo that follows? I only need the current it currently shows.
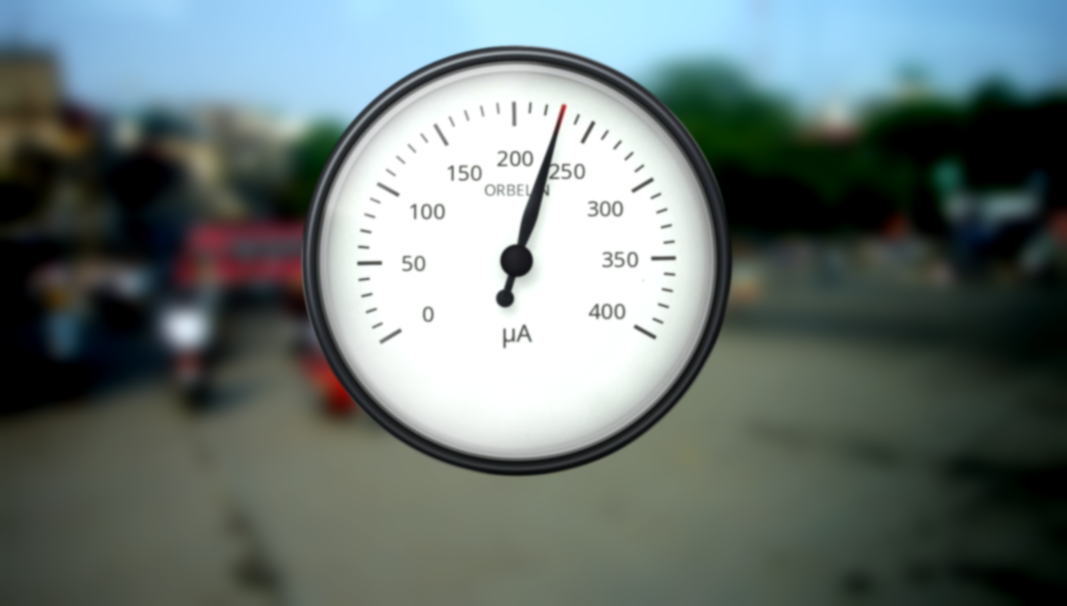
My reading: 230 µA
